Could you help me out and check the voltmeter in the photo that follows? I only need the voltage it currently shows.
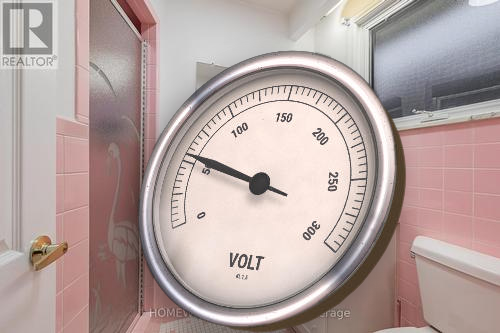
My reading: 55 V
